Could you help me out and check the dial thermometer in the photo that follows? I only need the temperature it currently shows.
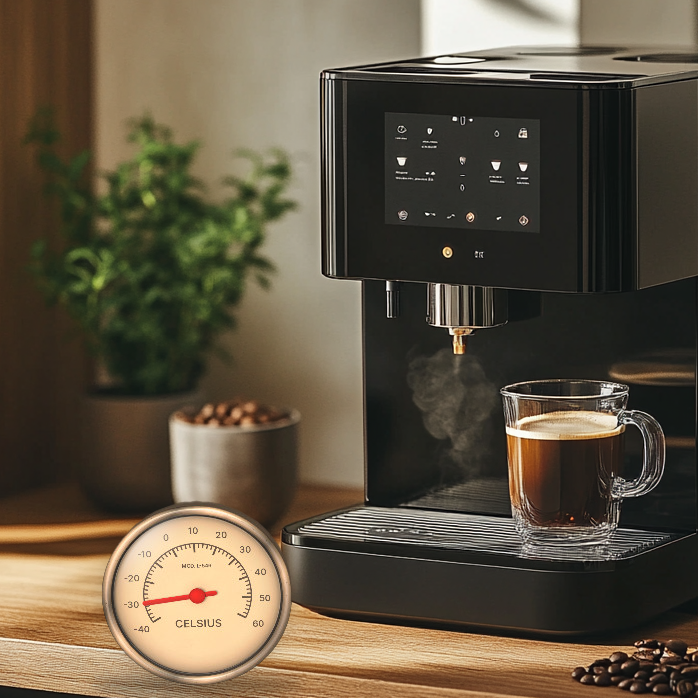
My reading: -30 °C
